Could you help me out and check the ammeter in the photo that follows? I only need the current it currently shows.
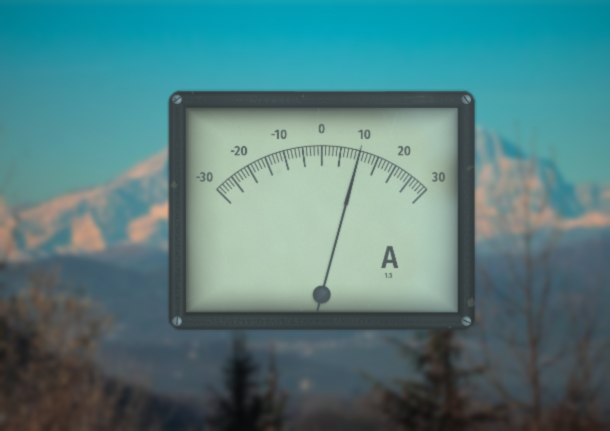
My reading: 10 A
